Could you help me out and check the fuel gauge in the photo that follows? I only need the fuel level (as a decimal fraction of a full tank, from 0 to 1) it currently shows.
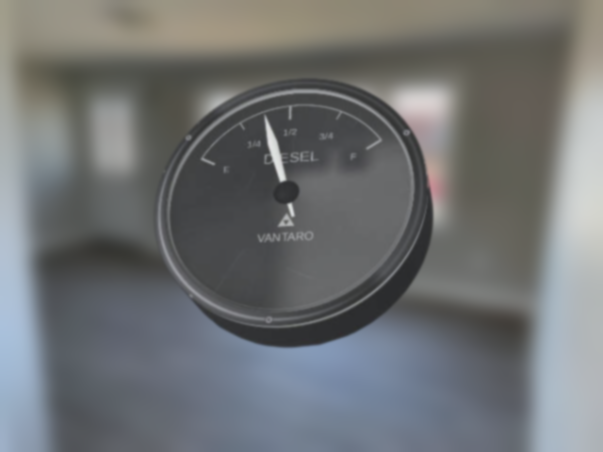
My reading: 0.375
